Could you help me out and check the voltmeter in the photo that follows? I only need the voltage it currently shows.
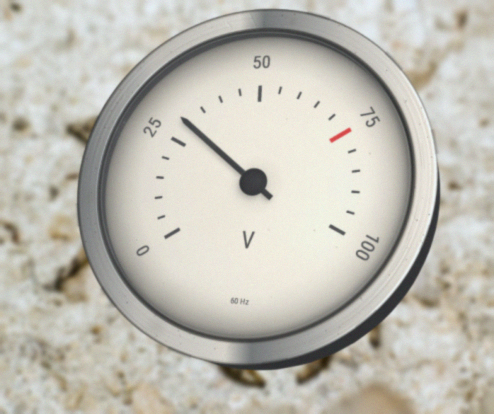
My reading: 30 V
